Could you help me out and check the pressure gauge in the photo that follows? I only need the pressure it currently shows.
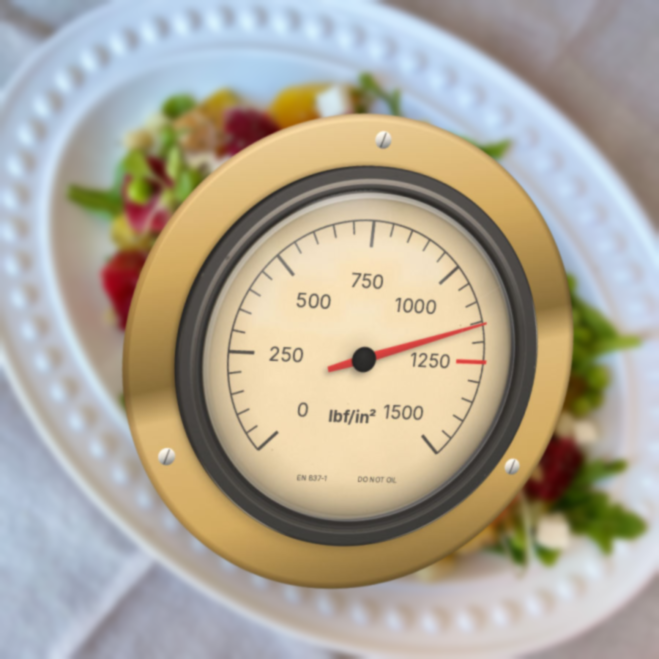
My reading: 1150 psi
